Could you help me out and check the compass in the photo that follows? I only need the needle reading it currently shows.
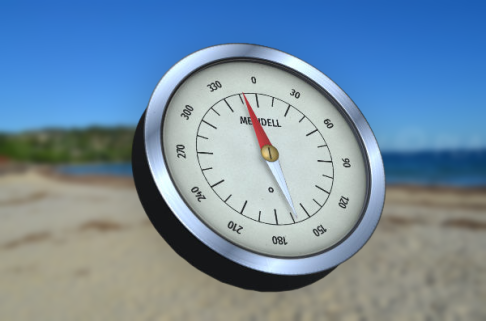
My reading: 345 °
